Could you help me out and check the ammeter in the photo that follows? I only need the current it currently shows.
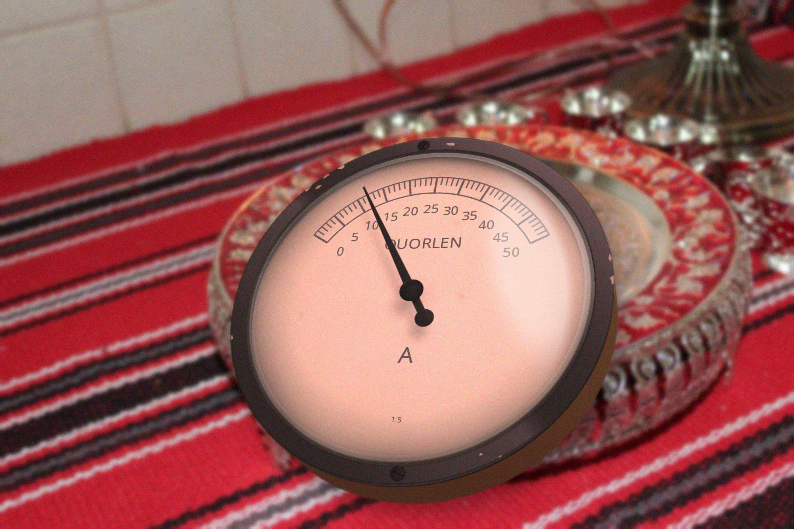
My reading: 12 A
